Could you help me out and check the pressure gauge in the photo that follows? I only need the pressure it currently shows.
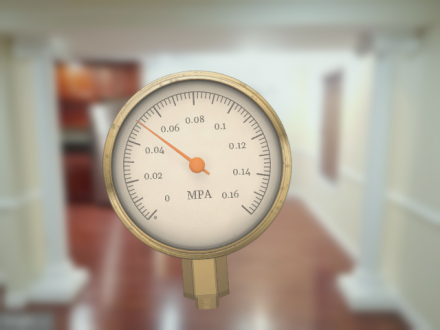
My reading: 0.05 MPa
